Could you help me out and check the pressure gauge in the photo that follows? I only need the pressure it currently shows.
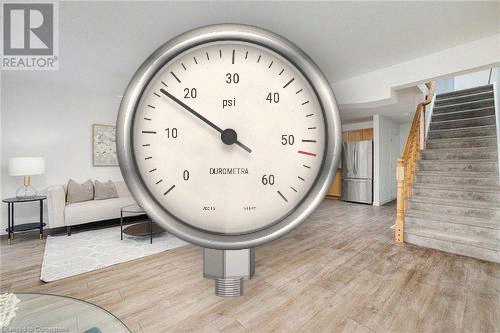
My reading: 17 psi
